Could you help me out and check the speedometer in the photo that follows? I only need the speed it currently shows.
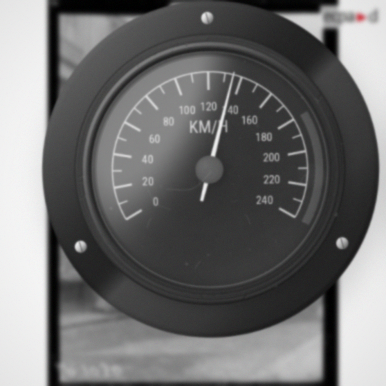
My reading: 135 km/h
